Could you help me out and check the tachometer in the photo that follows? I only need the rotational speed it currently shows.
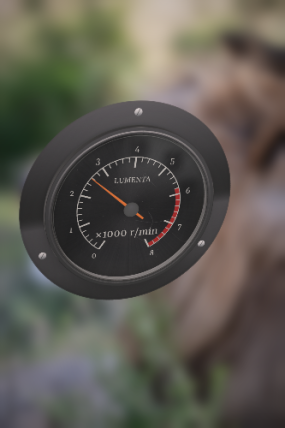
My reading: 2600 rpm
